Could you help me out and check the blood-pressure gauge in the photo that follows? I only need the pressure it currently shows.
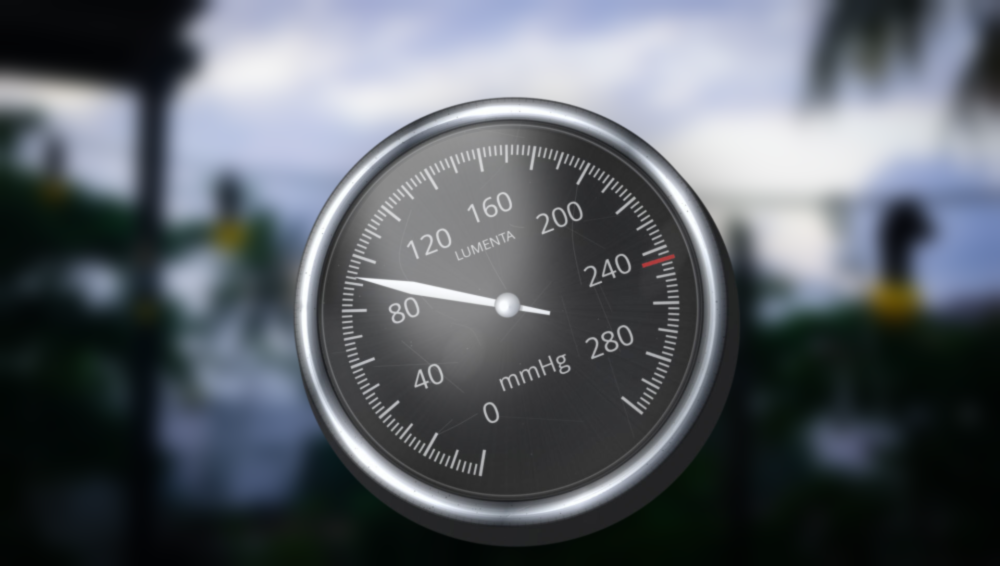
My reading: 92 mmHg
